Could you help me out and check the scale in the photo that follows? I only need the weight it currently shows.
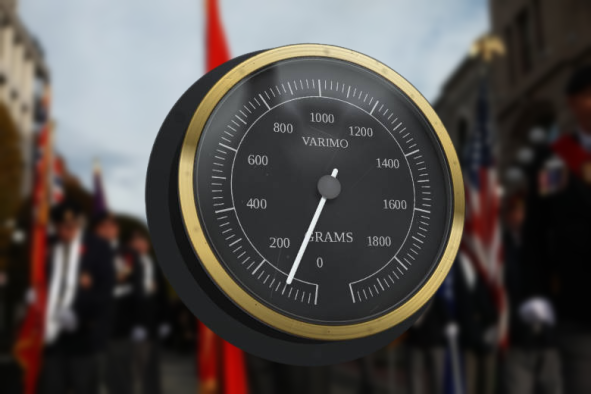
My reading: 100 g
